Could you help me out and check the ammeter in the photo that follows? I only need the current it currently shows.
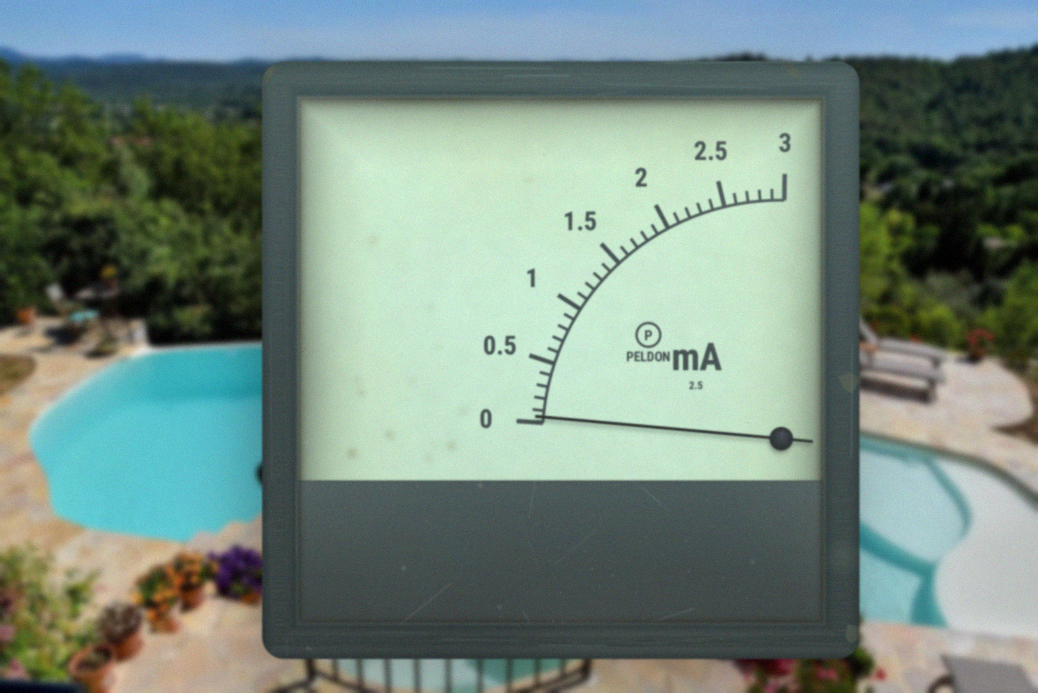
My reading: 0.05 mA
